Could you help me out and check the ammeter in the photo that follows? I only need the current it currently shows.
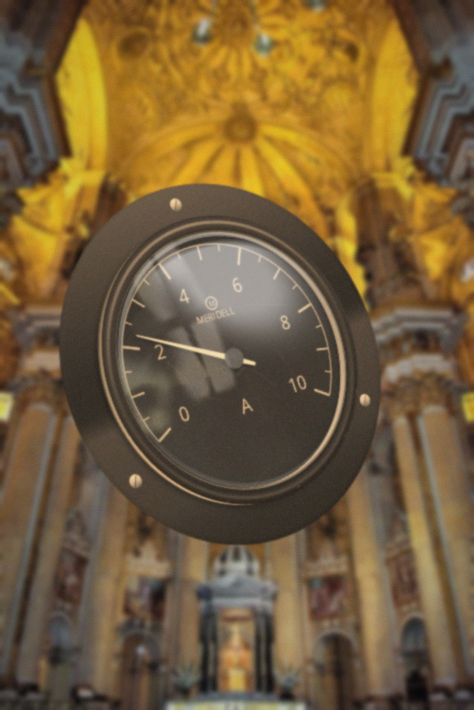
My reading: 2.25 A
